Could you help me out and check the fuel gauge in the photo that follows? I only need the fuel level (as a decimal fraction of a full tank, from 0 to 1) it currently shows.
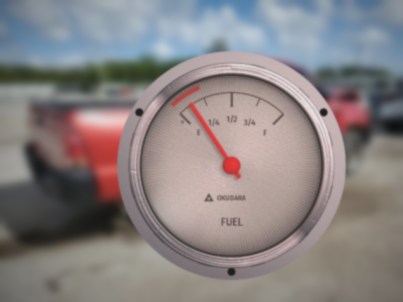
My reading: 0.125
